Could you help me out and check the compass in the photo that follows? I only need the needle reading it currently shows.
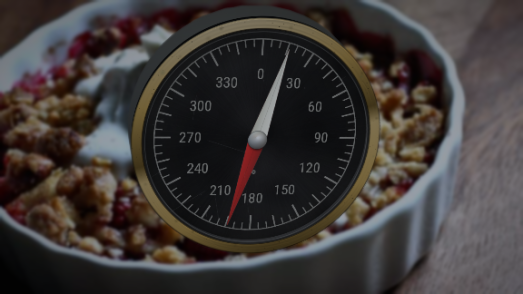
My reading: 195 °
